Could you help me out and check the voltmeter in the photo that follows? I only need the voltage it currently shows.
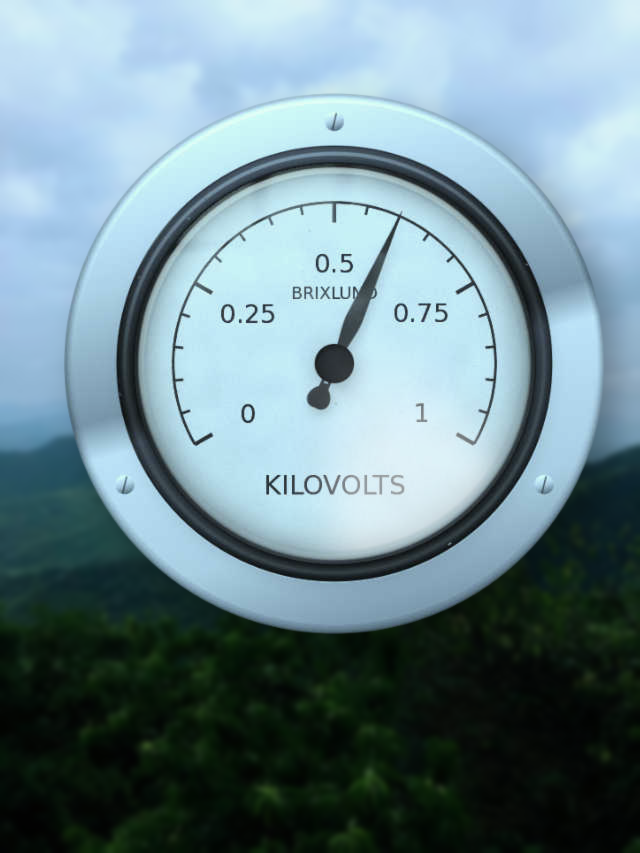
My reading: 0.6 kV
